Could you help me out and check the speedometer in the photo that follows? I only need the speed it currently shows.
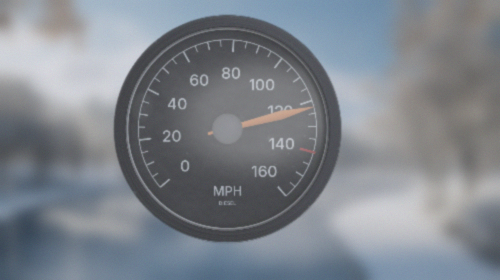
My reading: 122.5 mph
